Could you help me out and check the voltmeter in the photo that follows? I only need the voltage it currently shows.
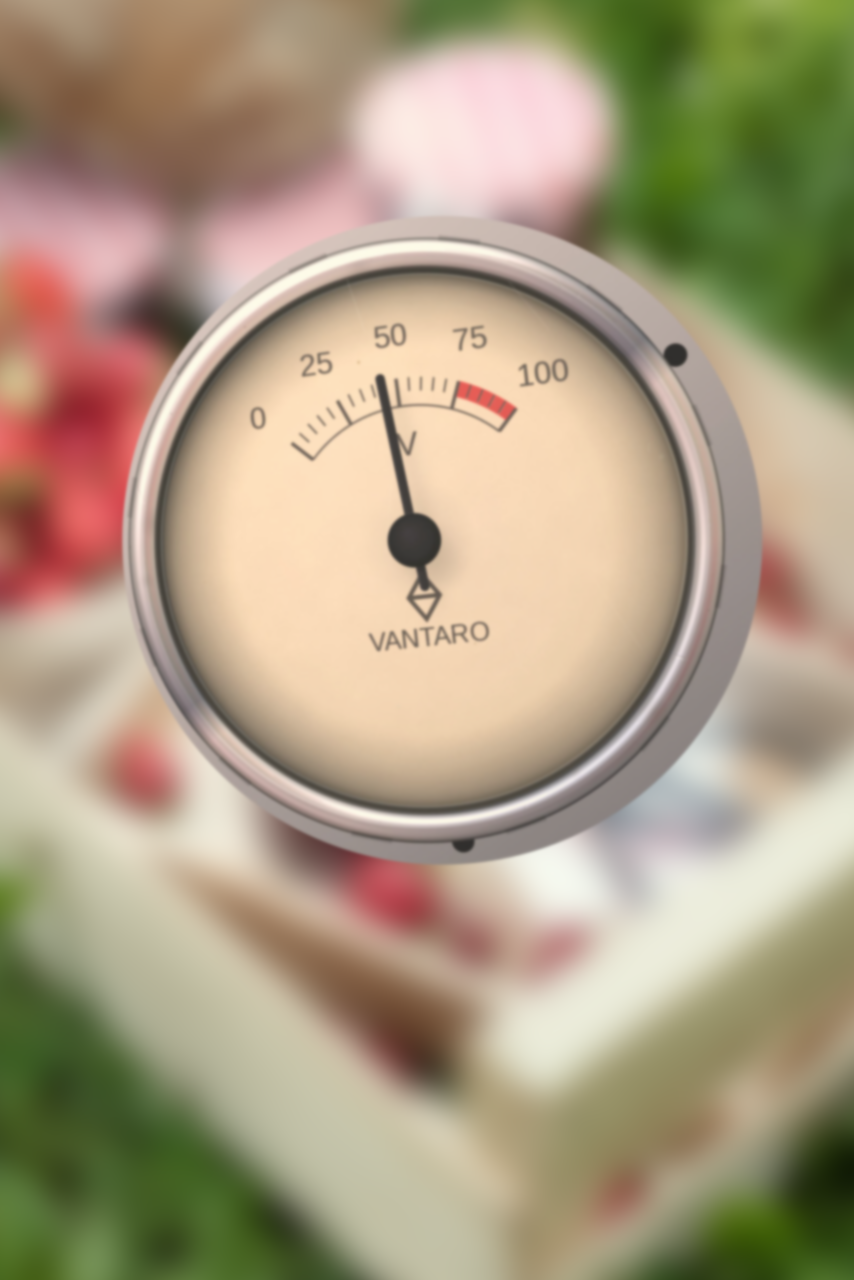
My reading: 45 V
